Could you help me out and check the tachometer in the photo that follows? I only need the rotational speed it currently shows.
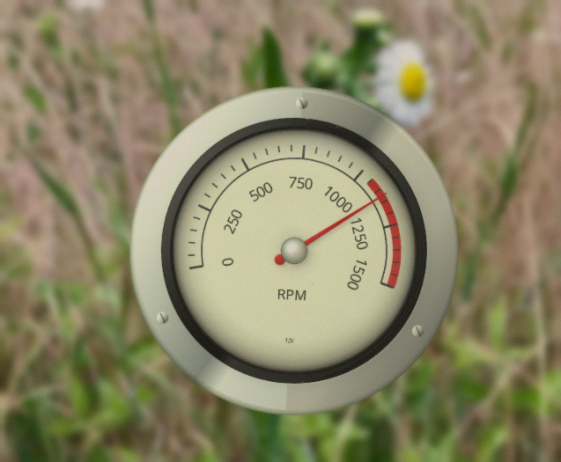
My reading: 1125 rpm
